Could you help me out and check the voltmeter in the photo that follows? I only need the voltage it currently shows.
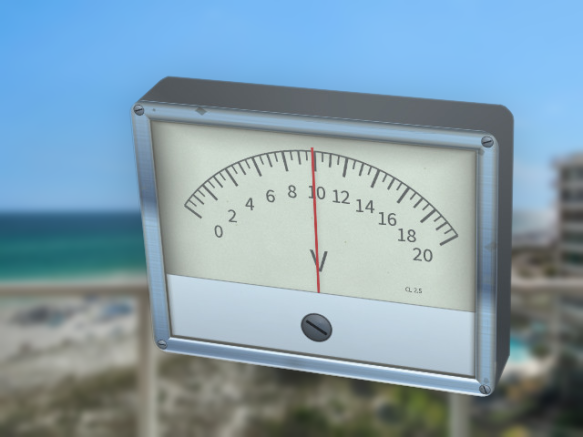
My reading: 10 V
